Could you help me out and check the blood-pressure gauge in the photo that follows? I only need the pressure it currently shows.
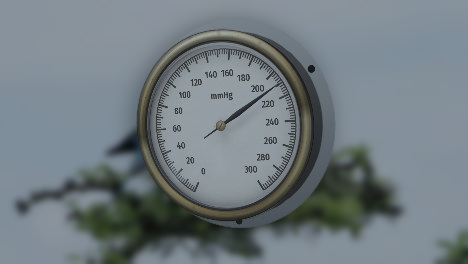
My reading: 210 mmHg
